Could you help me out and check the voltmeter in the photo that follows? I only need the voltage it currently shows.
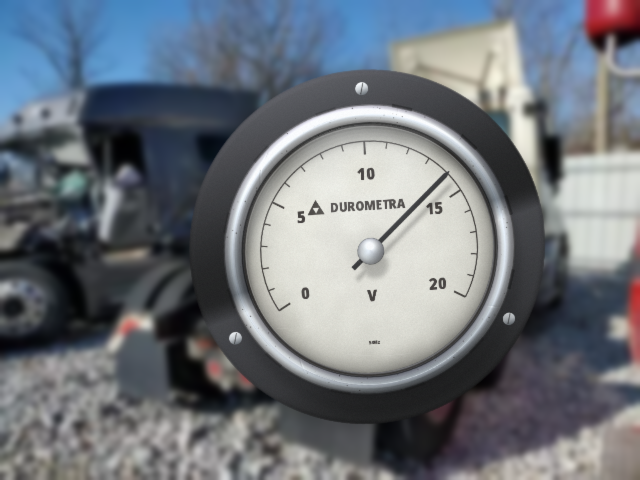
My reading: 14 V
